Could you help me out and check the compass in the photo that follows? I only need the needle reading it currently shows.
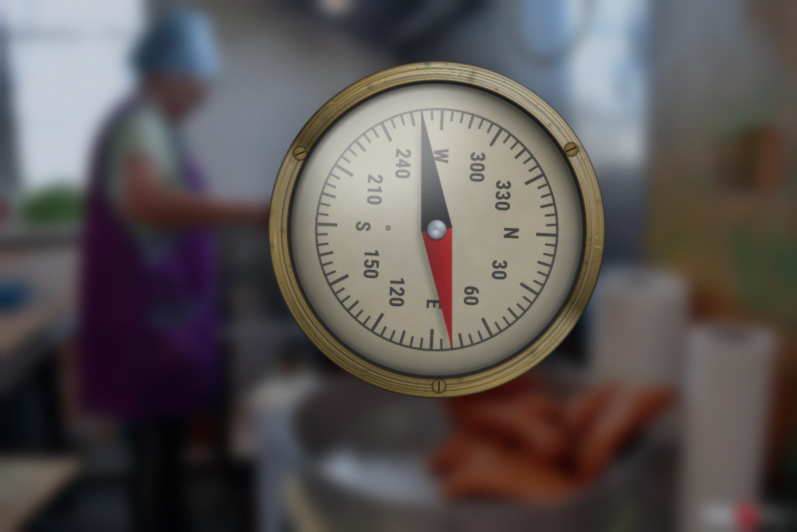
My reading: 80 °
